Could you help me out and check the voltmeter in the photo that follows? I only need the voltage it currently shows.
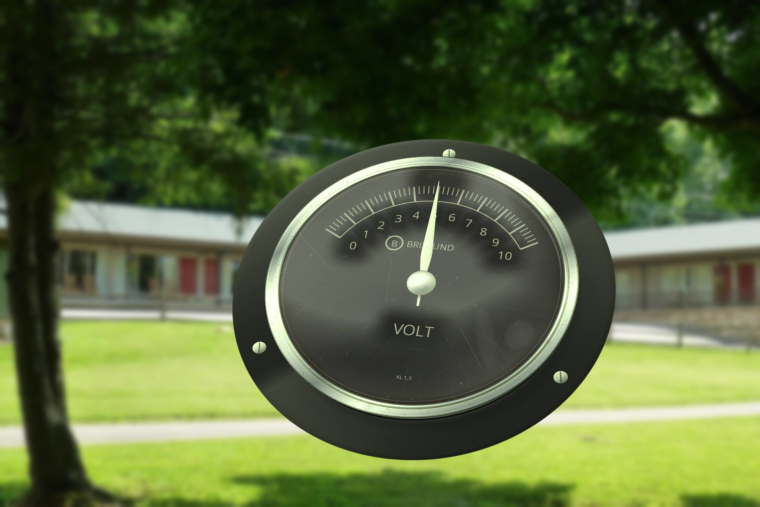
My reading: 5 V
